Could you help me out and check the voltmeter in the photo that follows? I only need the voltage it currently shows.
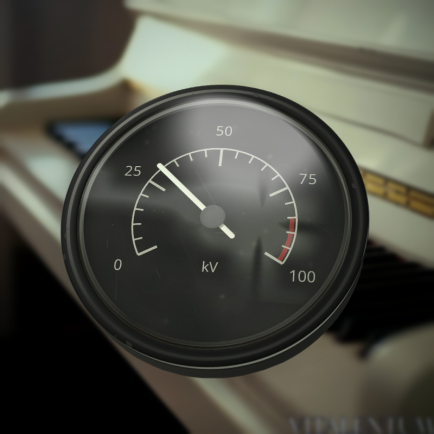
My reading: 30 kV
